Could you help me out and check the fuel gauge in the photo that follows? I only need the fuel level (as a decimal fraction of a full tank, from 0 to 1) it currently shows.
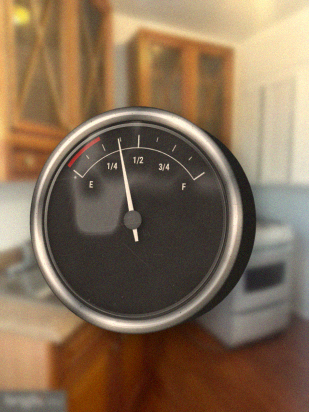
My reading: 0.375
